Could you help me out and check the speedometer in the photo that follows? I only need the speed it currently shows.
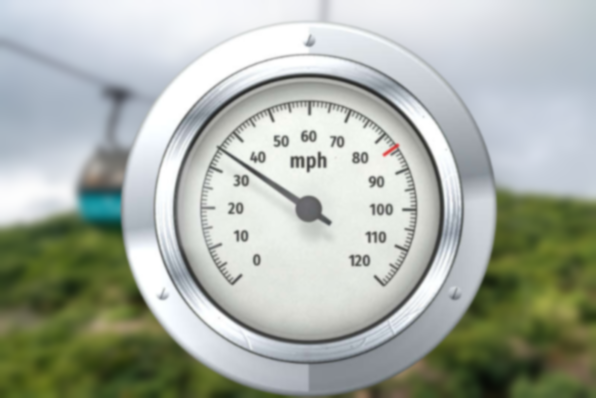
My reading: 35 mph
